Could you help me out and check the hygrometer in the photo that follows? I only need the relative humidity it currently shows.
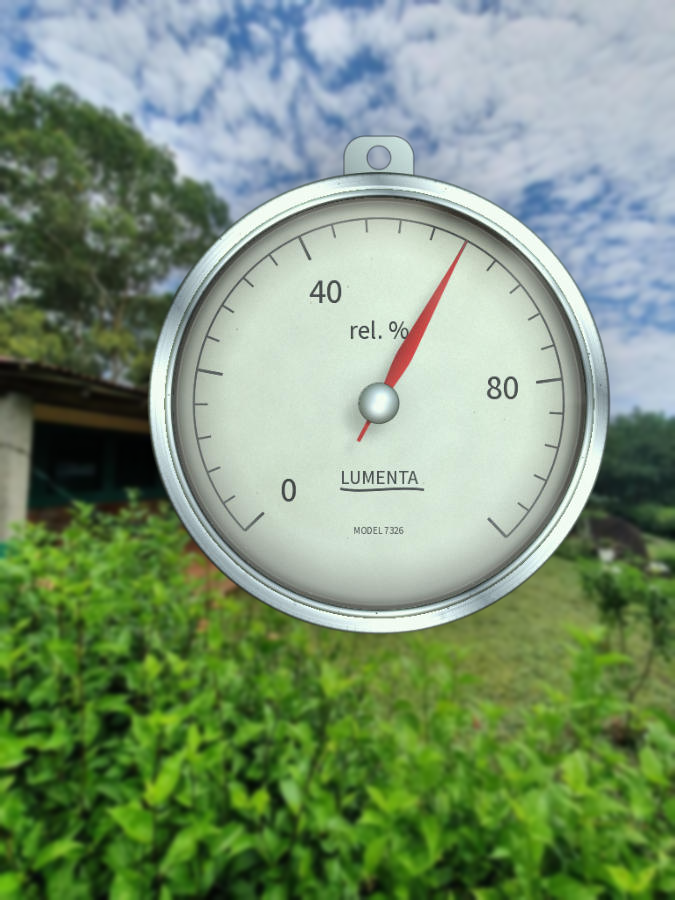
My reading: 60 %
